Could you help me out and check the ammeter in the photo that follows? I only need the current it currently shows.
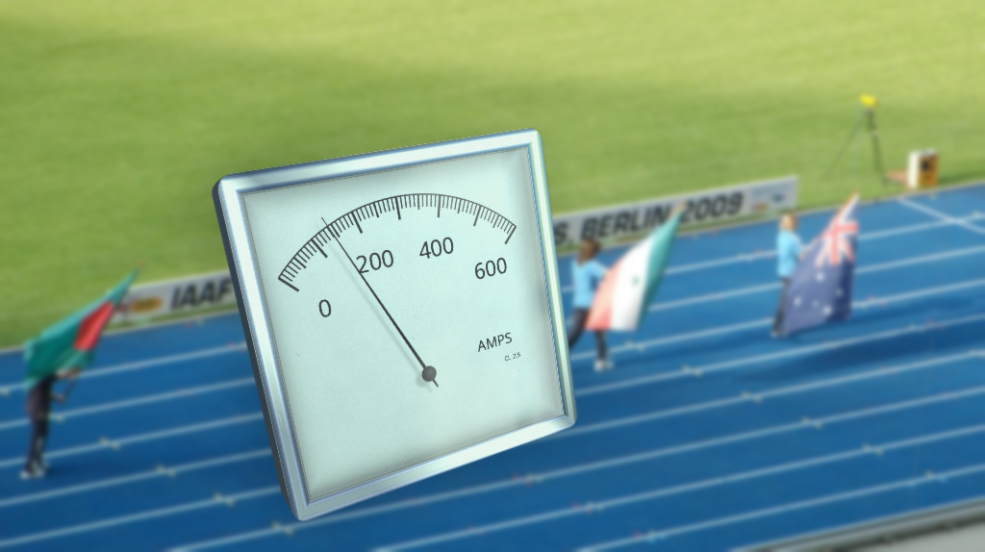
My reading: 140 A
